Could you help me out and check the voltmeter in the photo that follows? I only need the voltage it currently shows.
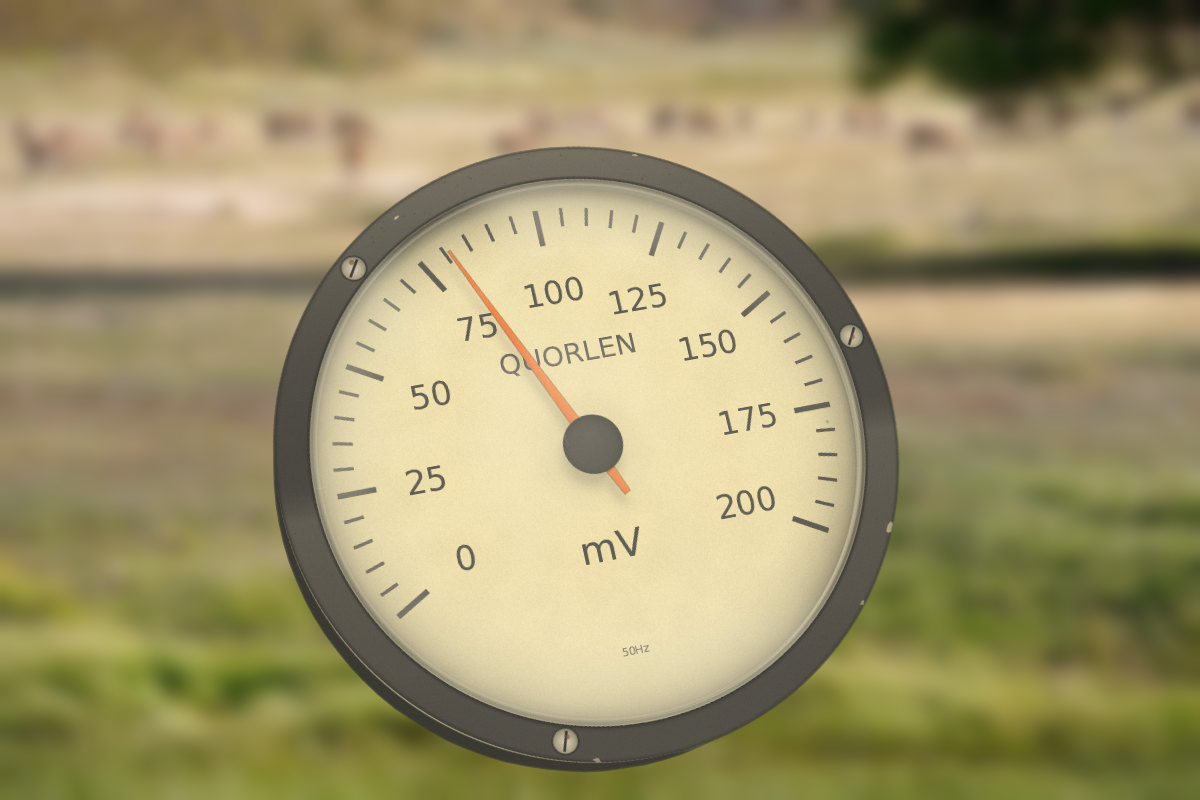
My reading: 80 mV
